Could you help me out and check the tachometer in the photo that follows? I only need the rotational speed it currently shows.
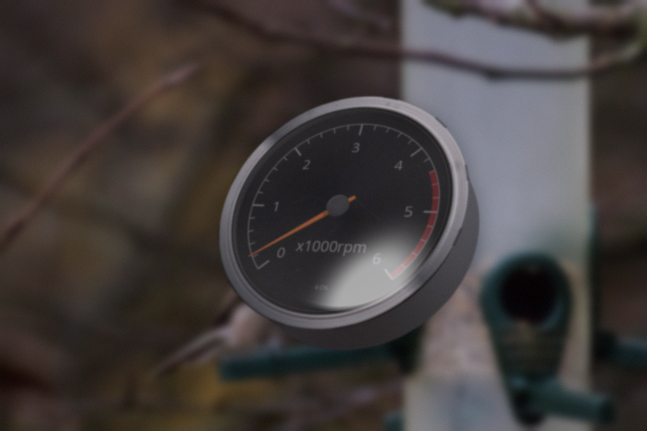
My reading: 200 rpm
